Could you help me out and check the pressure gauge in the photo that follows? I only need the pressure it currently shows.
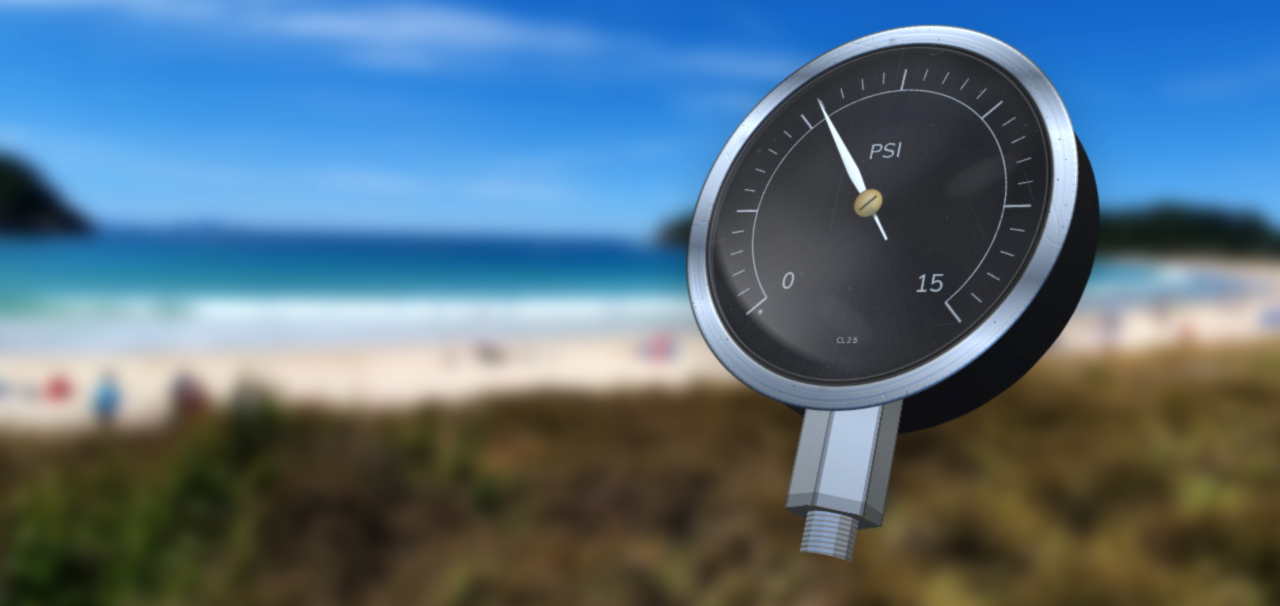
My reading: 5.5 psi
